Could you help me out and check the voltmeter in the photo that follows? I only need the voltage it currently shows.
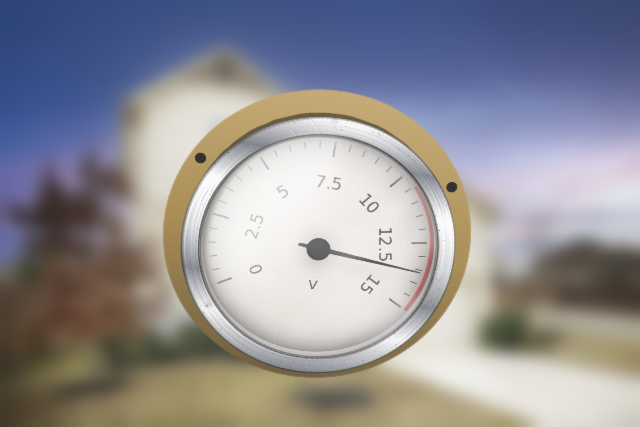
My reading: 13.5 V
